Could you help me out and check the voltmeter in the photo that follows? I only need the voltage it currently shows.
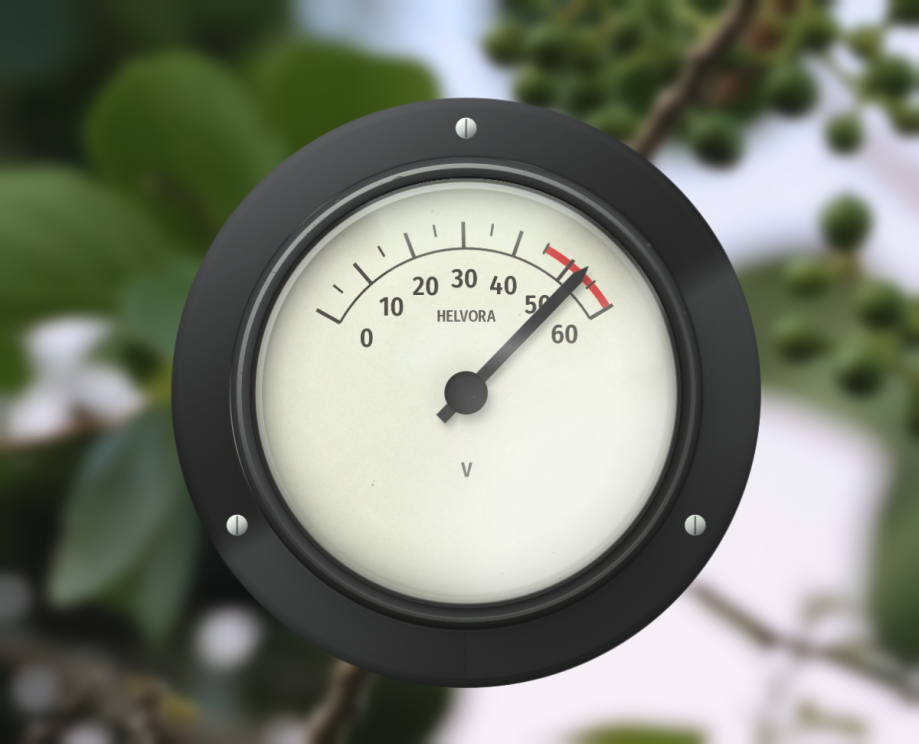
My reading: 52.5 V
